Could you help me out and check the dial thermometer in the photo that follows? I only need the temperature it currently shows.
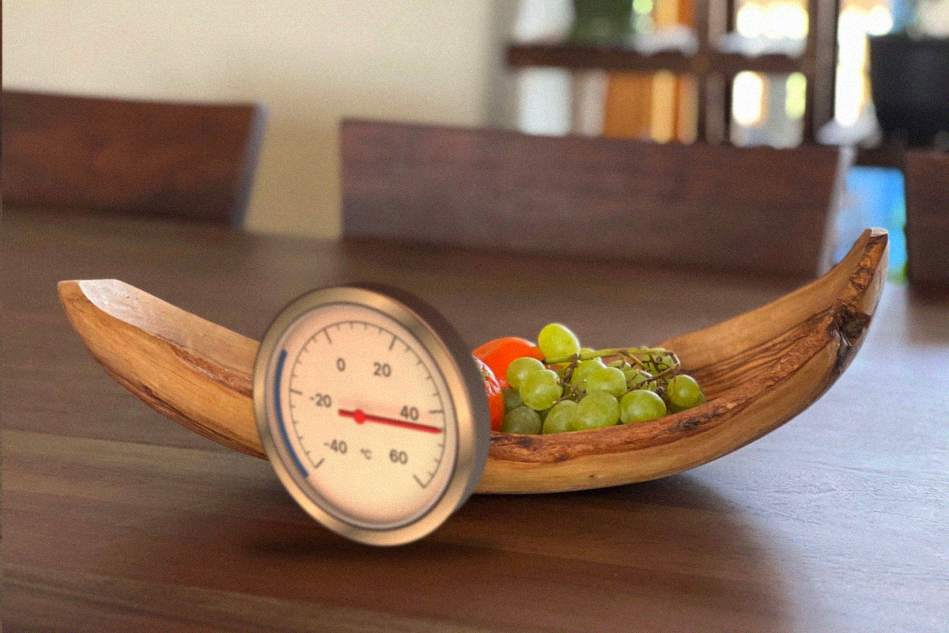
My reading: 44 °C
